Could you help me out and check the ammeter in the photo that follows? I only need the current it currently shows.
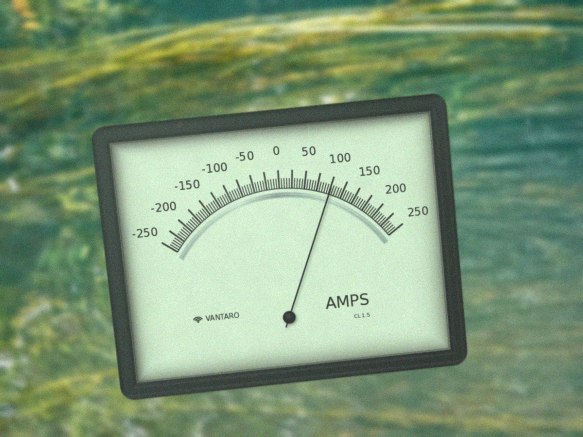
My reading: 100 A
